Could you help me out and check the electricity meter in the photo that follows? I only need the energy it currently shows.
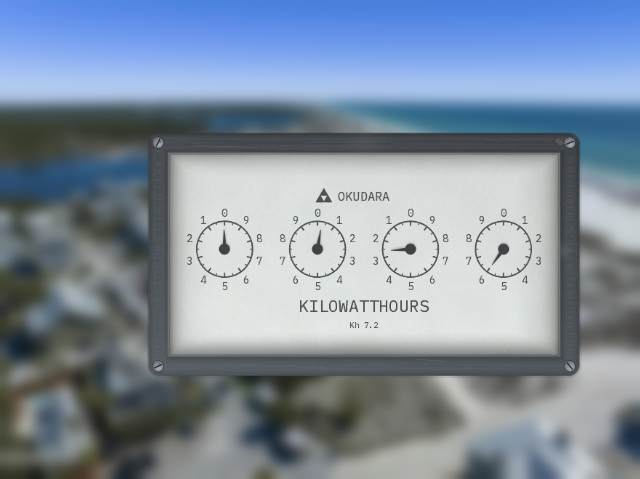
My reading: 26 kWh
